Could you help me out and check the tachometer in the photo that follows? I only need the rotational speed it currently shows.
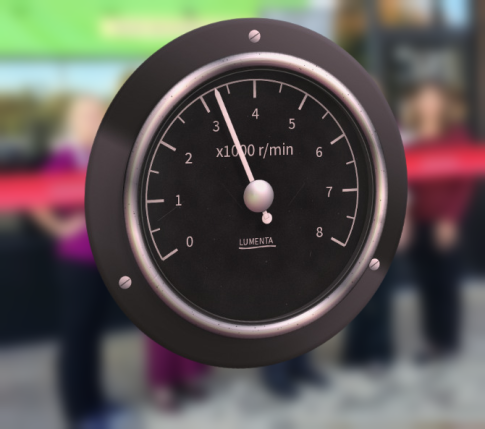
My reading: 3250 rpm
